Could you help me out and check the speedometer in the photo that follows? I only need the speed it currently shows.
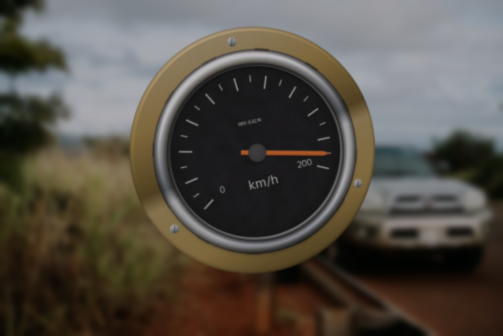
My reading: 190 km/h
